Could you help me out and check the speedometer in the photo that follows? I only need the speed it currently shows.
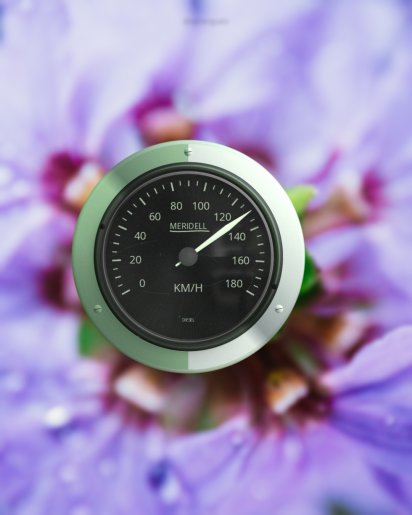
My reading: 130 km/h
